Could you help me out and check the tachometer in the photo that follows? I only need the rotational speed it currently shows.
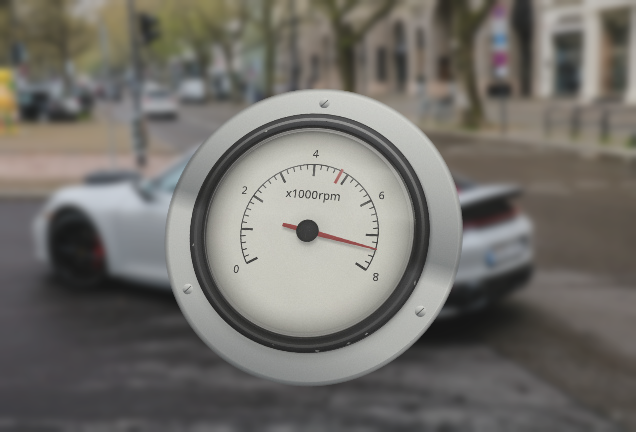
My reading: 7400 rpm
